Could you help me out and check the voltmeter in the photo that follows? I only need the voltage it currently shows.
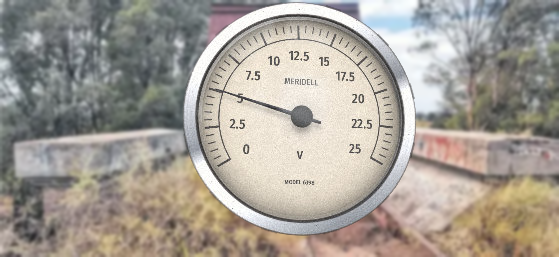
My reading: 5 V
